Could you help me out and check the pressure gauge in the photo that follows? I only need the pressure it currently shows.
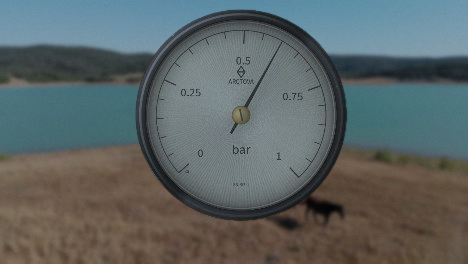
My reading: 0.6 bar
